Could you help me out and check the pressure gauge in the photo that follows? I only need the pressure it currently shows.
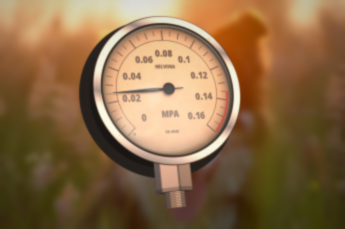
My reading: 0.025 MPa
